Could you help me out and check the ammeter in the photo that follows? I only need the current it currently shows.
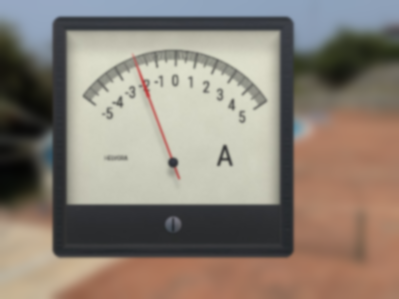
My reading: -2 A
